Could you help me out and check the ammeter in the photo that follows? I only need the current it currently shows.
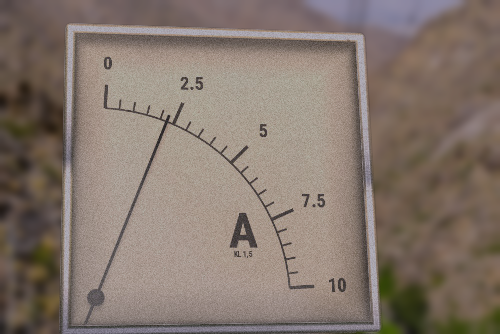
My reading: 2.25 A
